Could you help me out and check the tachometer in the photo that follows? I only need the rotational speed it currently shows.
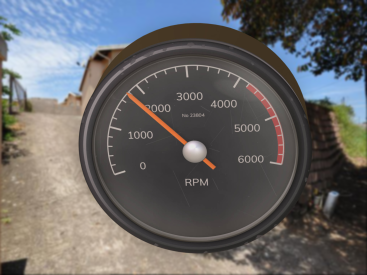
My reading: 1800 rpm
